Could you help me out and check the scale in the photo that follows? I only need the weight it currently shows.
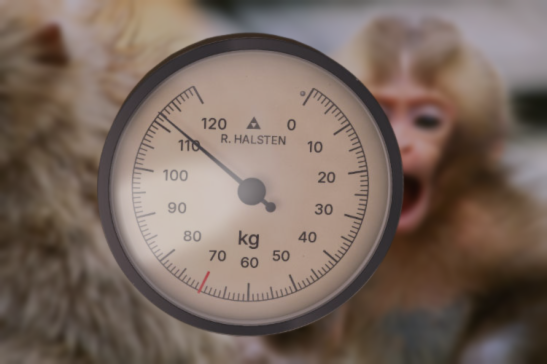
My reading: 112 kg
